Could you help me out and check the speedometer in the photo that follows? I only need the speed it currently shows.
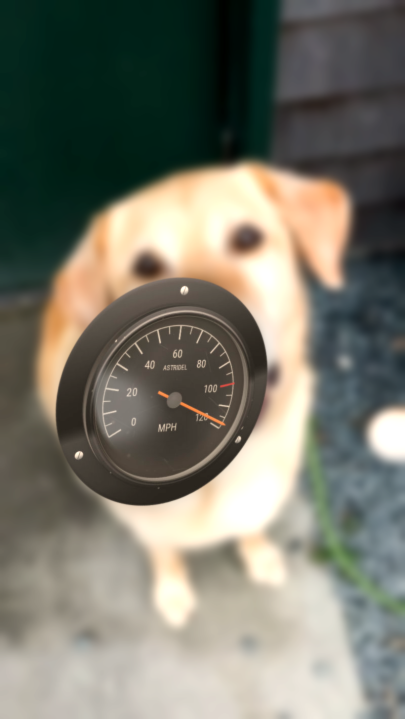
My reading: 117.5 mph
